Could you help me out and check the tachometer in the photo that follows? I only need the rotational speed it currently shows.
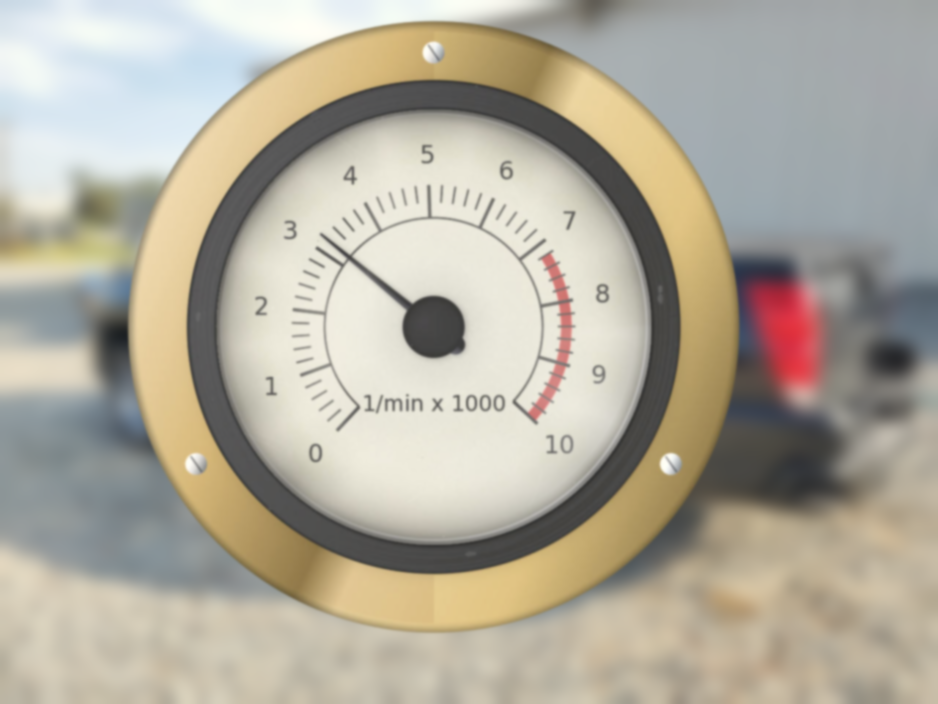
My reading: 3200 rpm
